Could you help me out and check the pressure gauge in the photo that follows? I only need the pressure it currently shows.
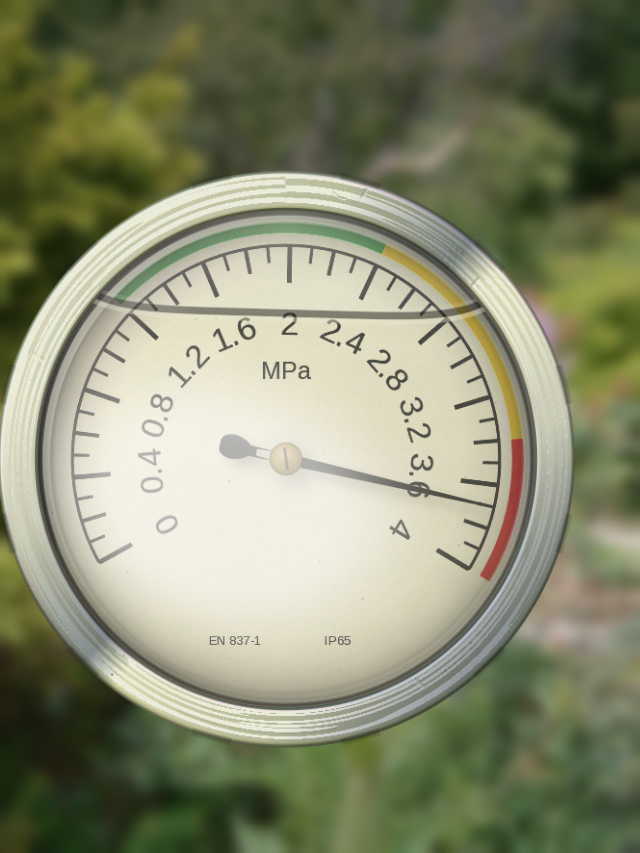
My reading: 3.7 MPa
